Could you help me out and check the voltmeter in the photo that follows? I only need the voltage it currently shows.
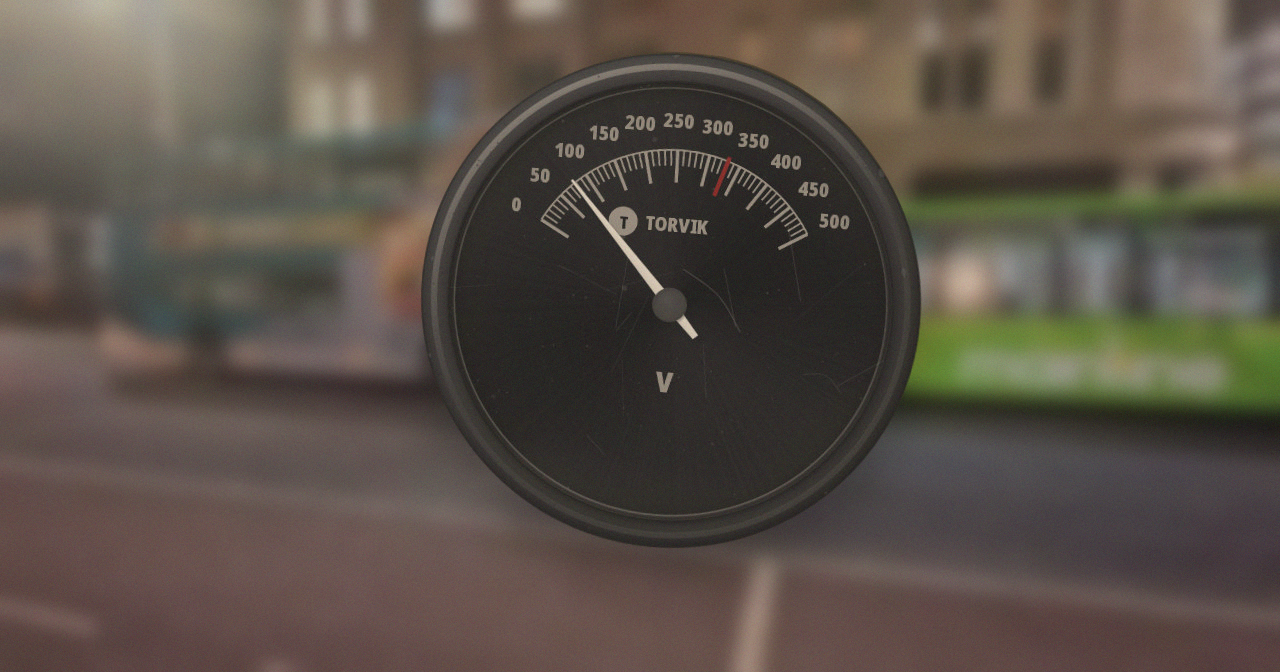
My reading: 80 V
